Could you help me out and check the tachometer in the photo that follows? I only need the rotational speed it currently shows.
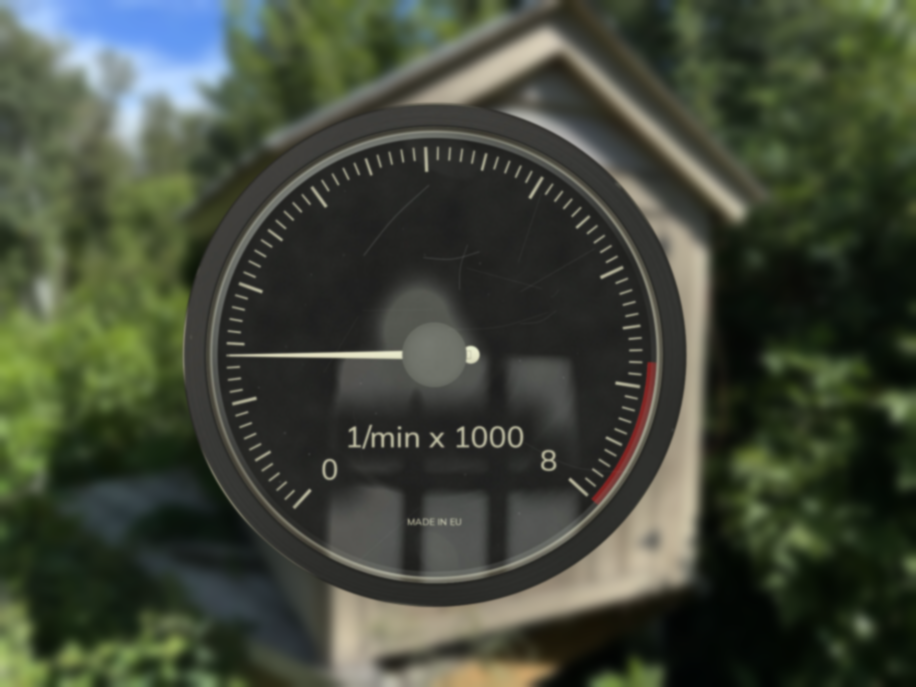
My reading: 1400 rpm
